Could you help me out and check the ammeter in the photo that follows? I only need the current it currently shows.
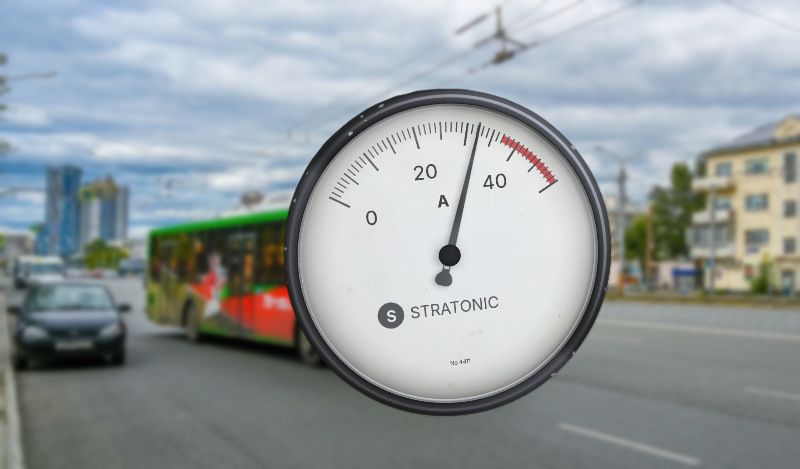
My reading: 32 A
